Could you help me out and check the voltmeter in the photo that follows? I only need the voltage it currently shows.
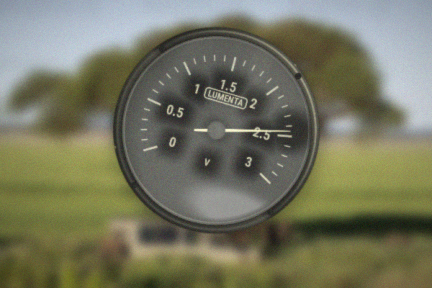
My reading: 2.45 V
